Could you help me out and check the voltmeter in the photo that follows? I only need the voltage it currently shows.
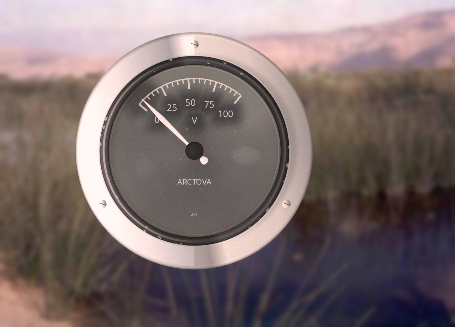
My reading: 5 V
